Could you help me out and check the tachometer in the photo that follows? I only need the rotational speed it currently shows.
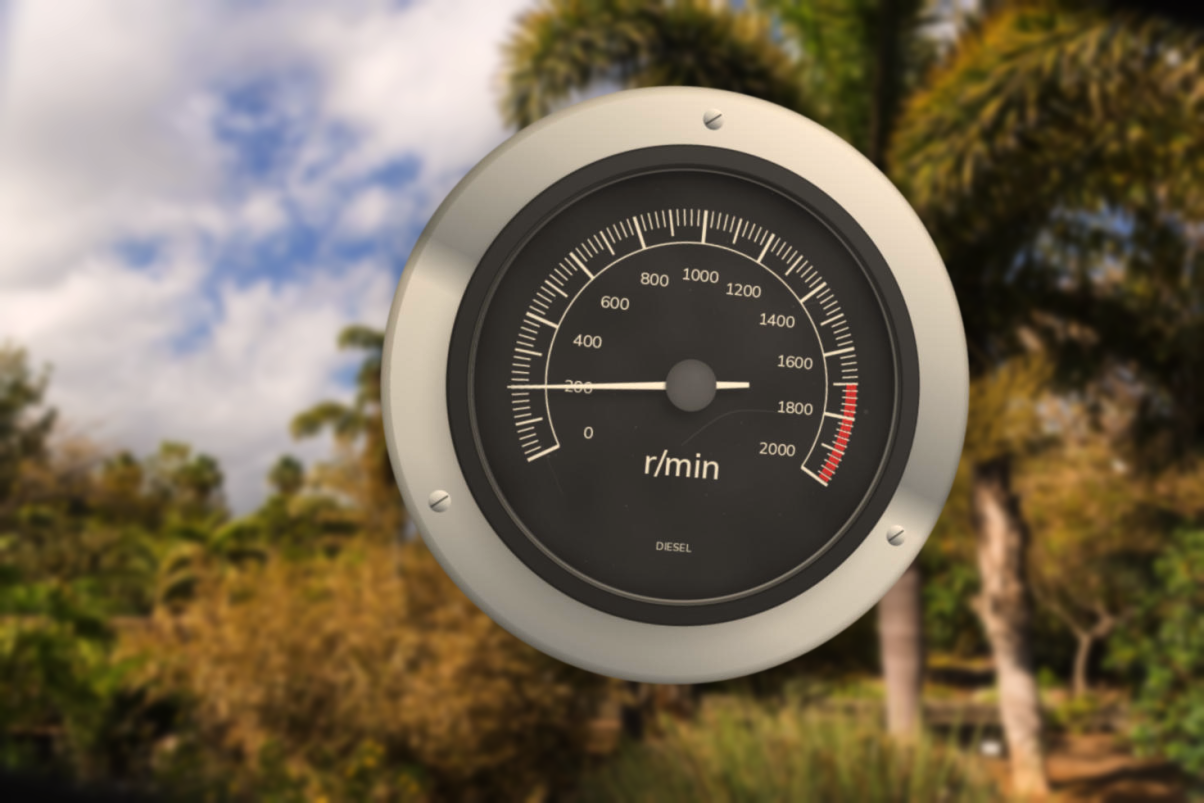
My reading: 200 rpm
